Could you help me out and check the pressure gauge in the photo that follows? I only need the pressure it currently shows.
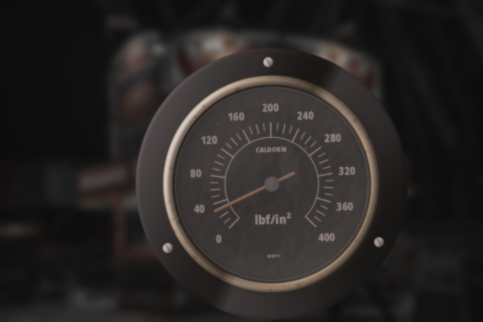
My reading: 30 psi
